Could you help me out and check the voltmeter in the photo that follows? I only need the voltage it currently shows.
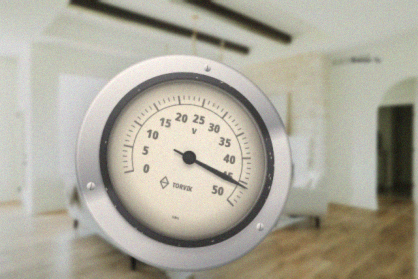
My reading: 46 V
